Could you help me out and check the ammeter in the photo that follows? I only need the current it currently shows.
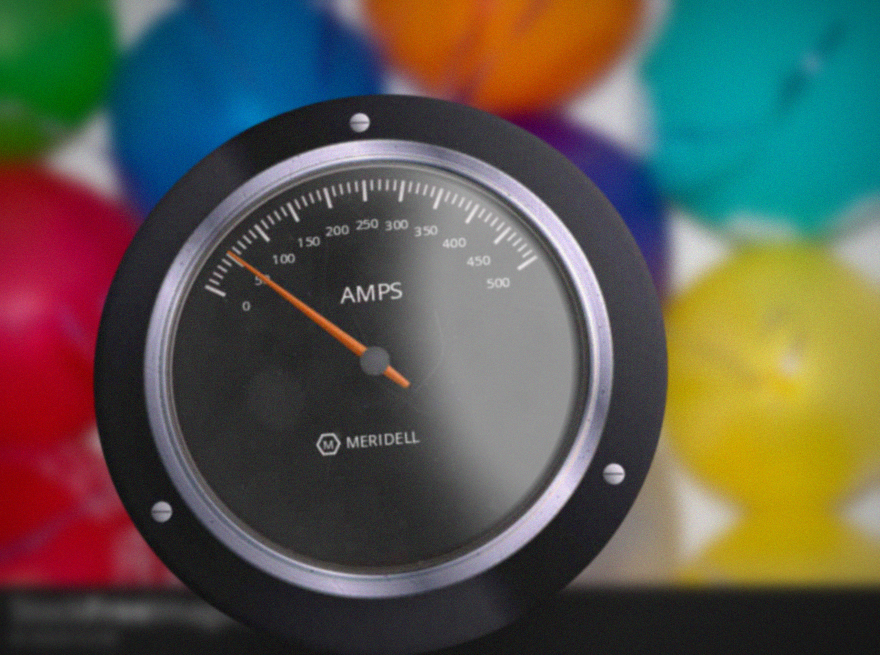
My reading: 50 A
